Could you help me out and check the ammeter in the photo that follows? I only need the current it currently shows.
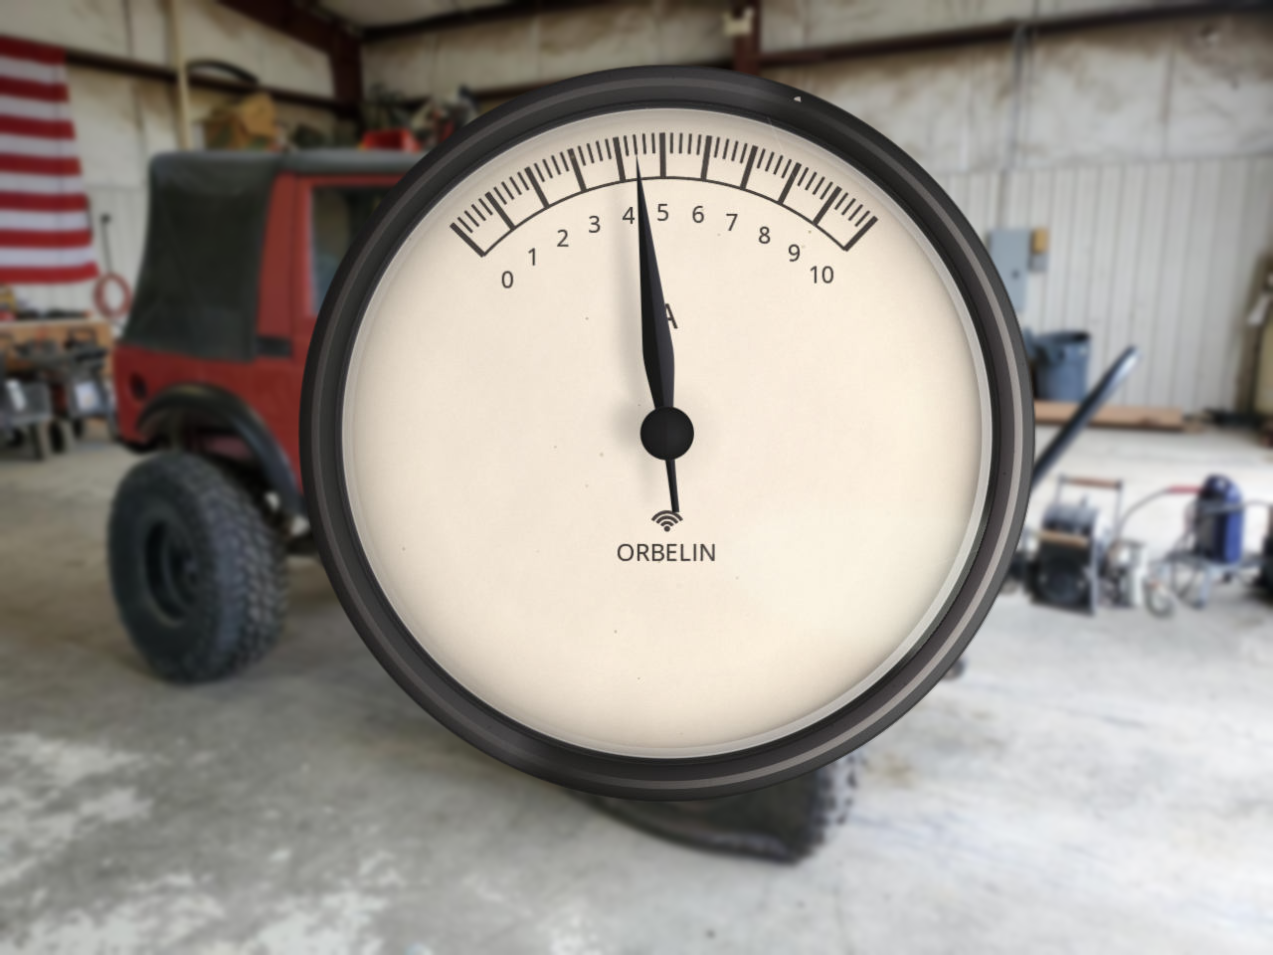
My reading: 4.4 A
